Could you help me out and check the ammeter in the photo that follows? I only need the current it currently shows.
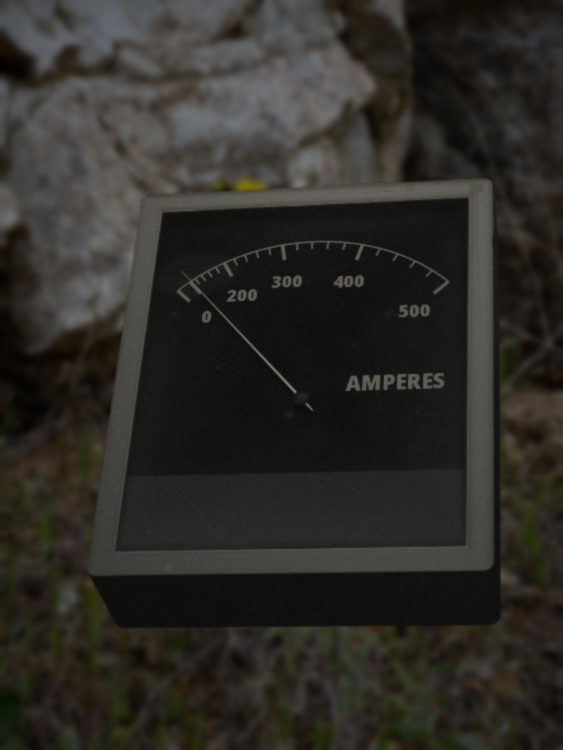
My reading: 100 A
